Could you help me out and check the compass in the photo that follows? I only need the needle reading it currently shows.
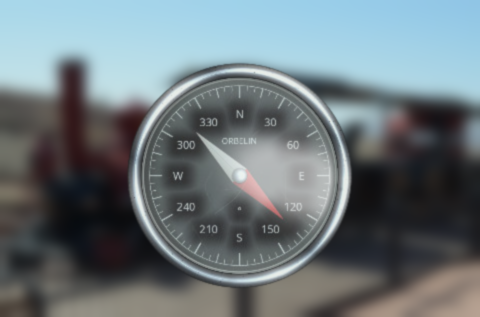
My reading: 135 °
